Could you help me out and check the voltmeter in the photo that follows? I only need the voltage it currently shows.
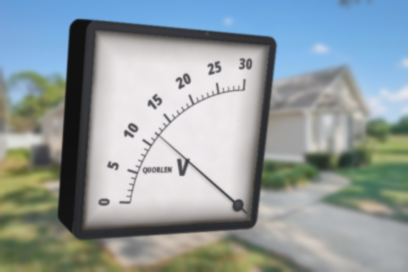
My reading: 12 V
